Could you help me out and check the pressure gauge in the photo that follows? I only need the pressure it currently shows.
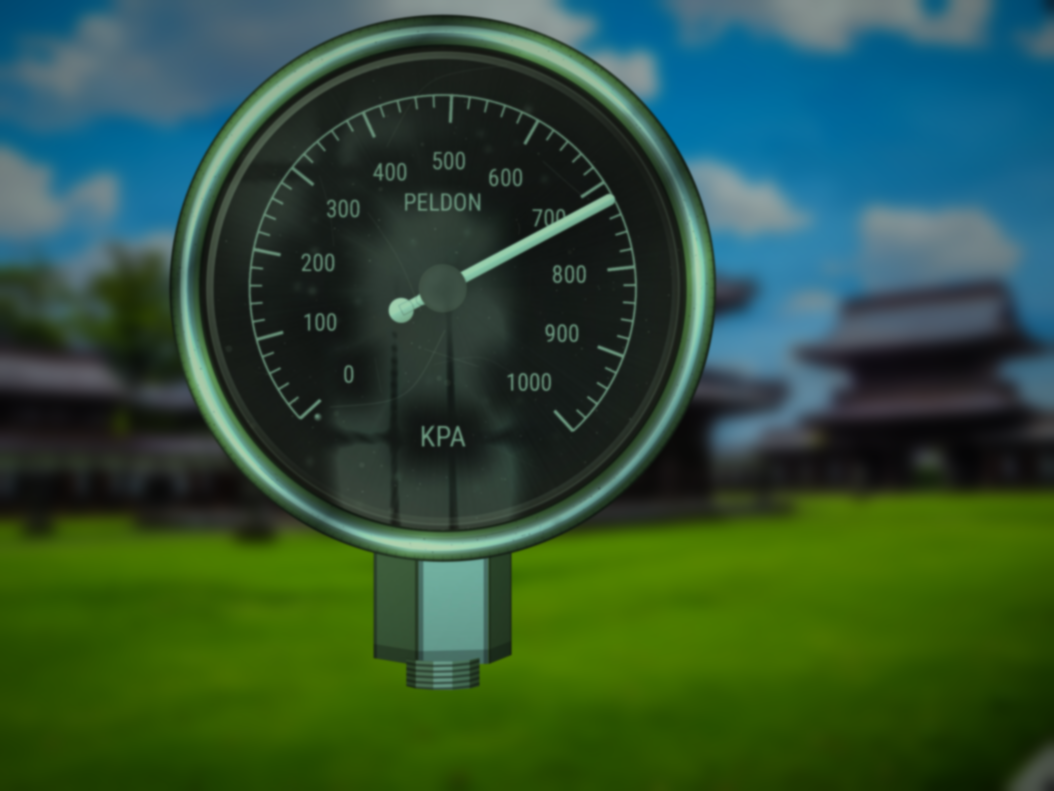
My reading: 720 kPa
